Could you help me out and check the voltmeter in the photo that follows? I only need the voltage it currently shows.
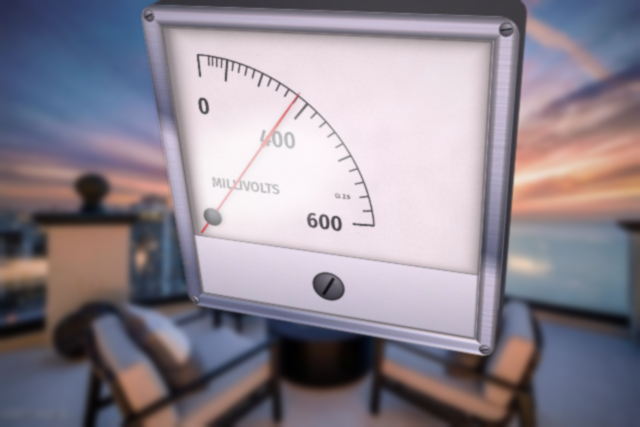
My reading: 380 mV
